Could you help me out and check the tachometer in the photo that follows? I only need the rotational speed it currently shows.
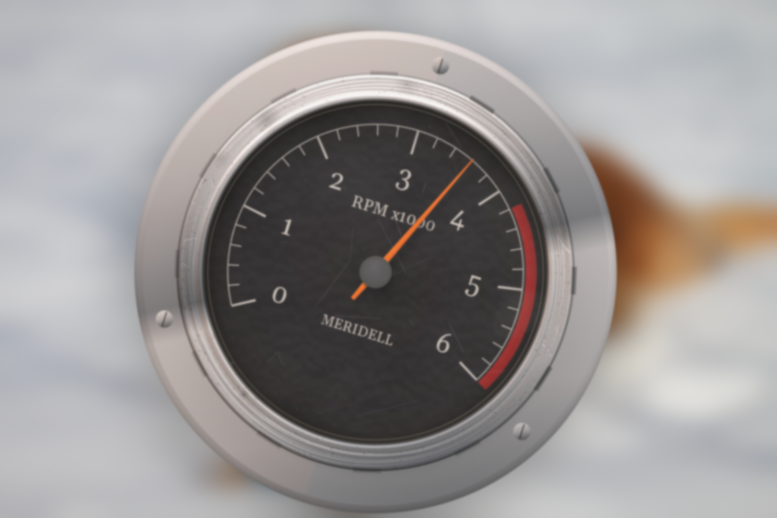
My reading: 3600 rpm
